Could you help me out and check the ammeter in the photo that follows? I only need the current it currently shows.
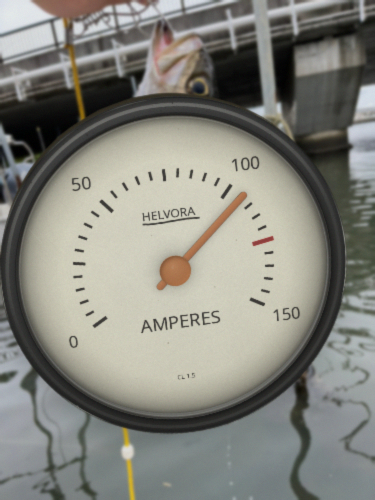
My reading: 105 A
